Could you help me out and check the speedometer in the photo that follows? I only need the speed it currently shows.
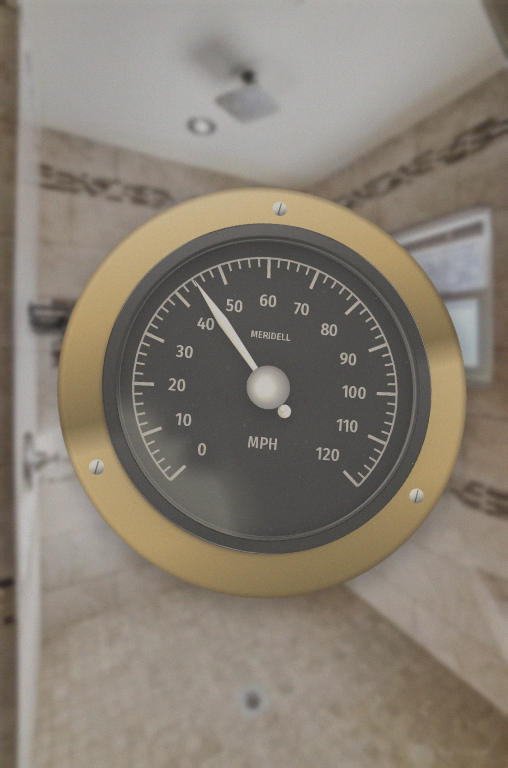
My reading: 44 mph
